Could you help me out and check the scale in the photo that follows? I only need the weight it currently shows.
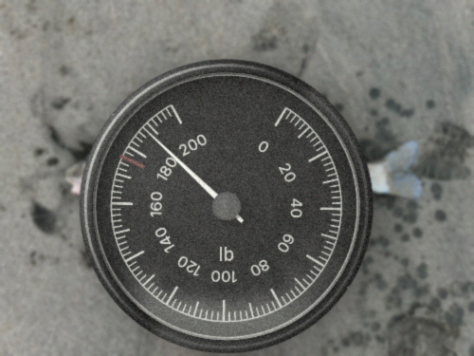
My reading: 188 lb
